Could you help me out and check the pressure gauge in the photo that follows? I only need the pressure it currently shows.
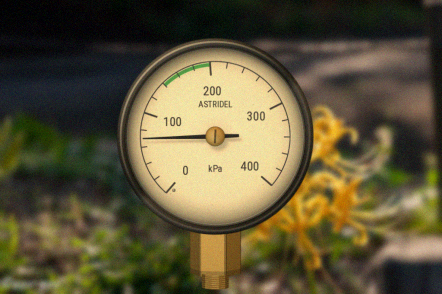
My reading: 70 kPa
